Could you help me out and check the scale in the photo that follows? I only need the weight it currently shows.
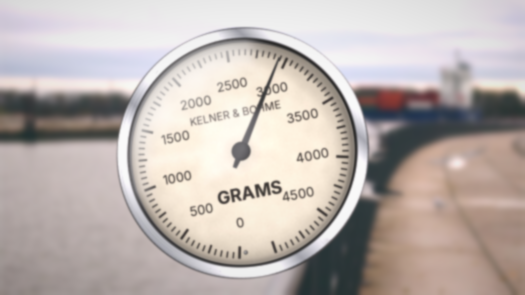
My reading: 2950 g
